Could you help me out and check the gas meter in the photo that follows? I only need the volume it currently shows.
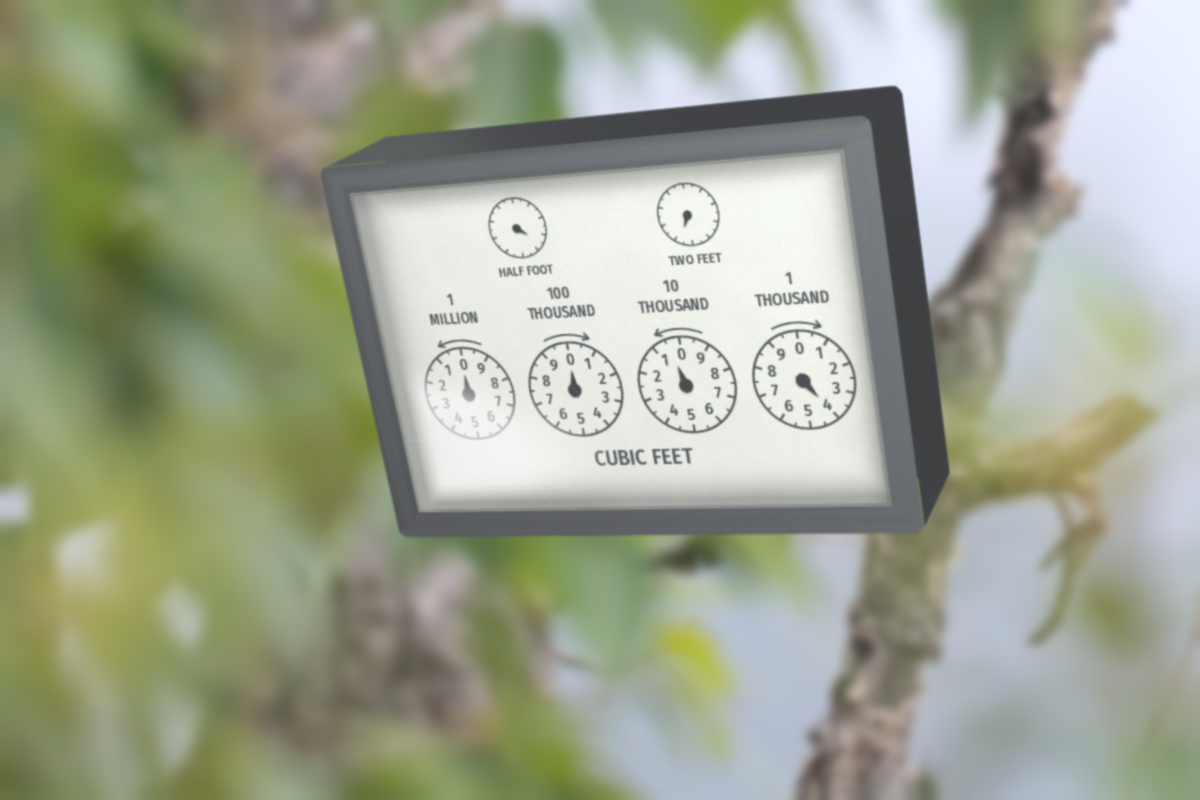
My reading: 400 ft³
